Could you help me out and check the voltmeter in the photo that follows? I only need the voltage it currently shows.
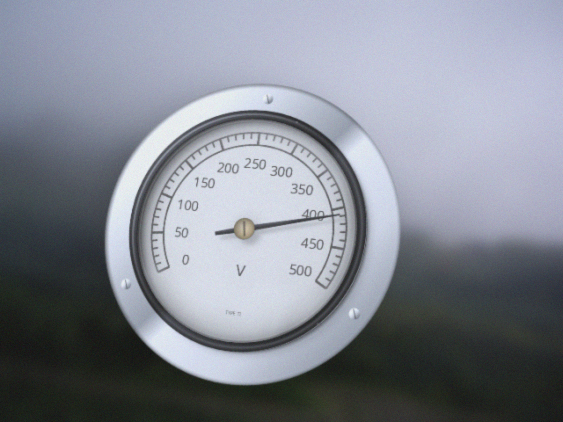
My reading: 410 V
